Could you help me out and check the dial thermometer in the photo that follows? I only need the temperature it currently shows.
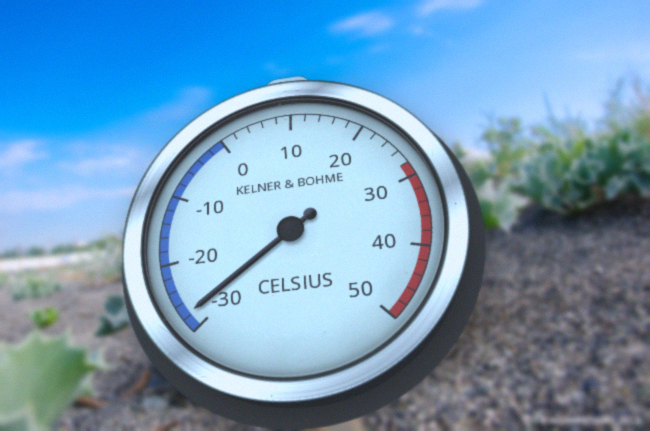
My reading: -28 °C
